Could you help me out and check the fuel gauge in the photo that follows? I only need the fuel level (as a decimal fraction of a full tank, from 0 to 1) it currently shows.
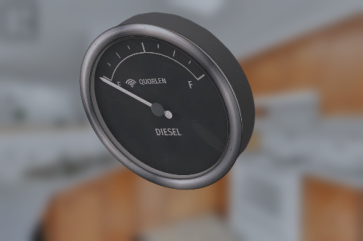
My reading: 0
